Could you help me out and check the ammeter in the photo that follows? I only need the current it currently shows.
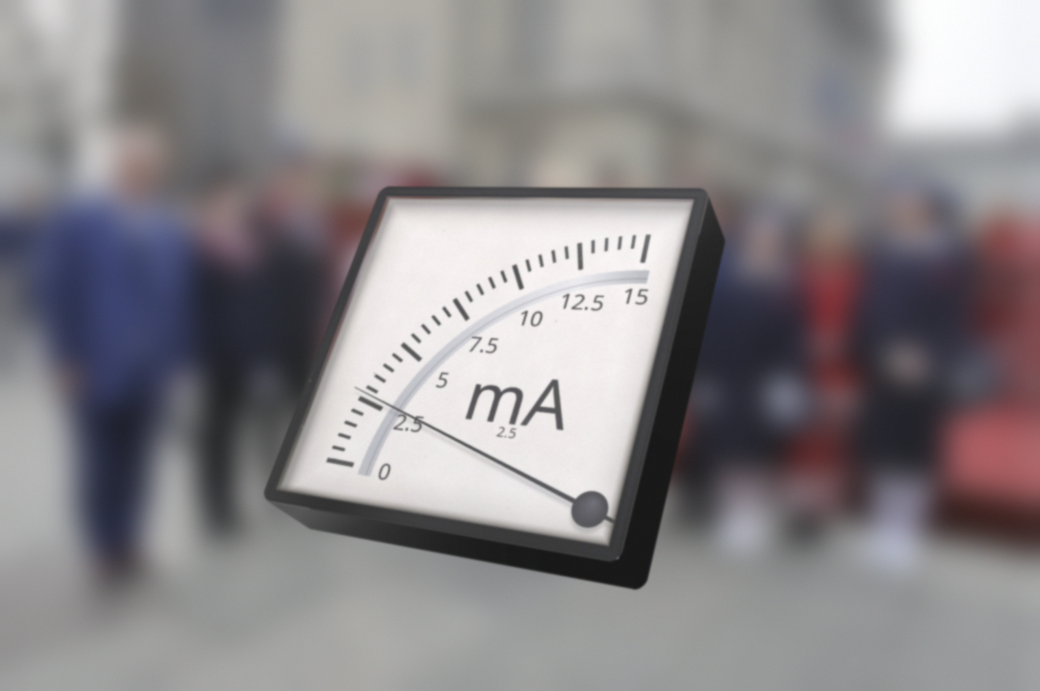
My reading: 2.75 mA
